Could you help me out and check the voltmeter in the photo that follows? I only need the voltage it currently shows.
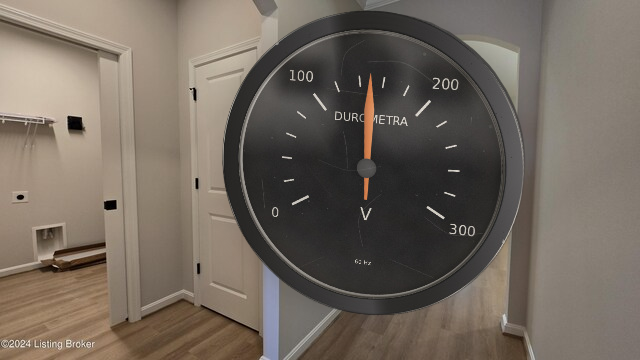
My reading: 150 V
